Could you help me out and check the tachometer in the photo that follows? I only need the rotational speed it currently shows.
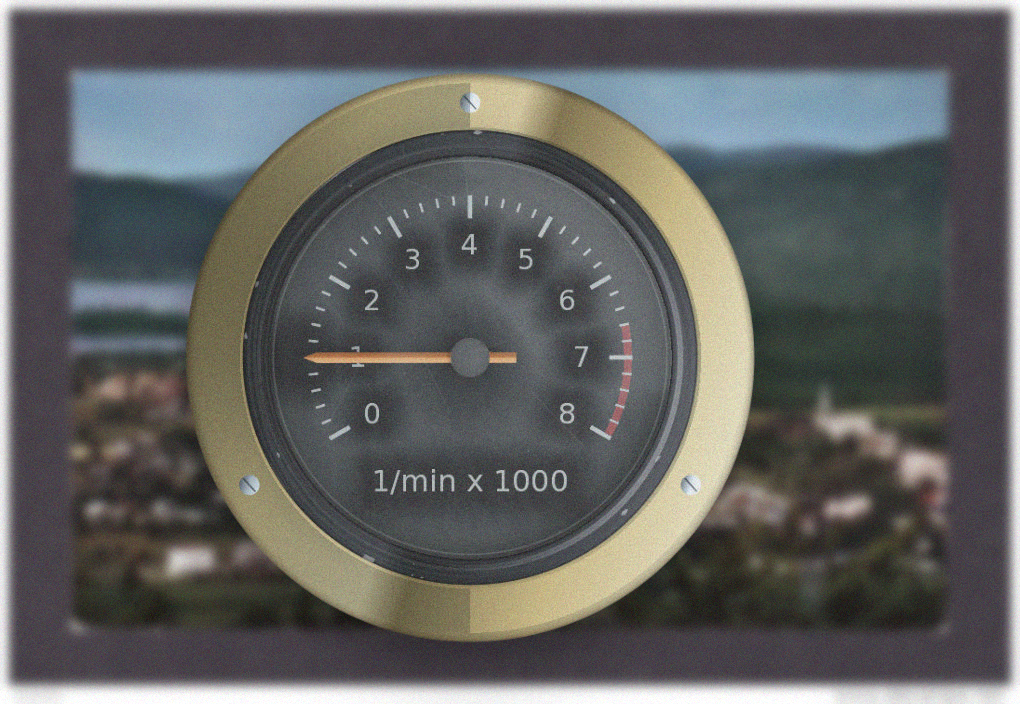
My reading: 1000 rpm
